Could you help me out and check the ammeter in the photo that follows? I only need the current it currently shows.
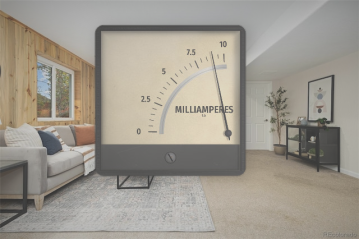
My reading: 9 mA
